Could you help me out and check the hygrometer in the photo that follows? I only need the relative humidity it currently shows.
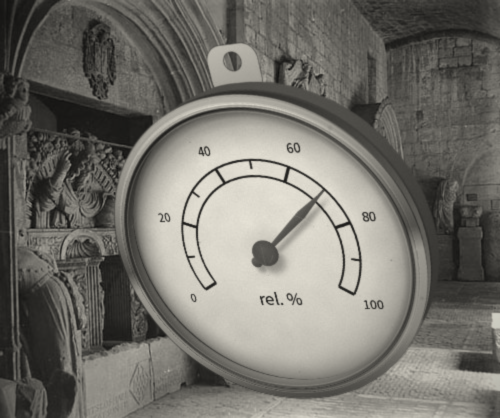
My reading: 70 %
